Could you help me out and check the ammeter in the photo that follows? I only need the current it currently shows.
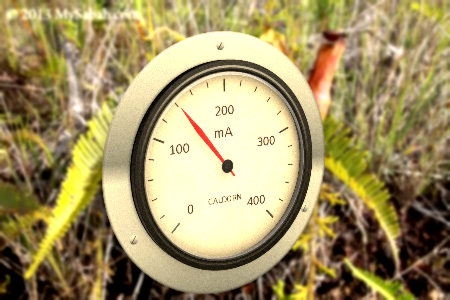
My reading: 140 mA
